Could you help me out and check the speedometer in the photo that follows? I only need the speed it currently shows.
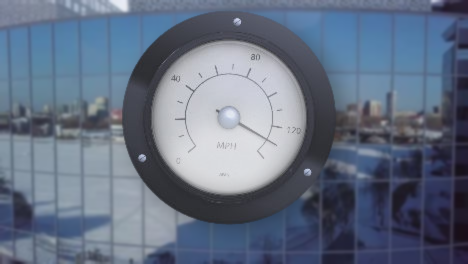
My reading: 130 mph
